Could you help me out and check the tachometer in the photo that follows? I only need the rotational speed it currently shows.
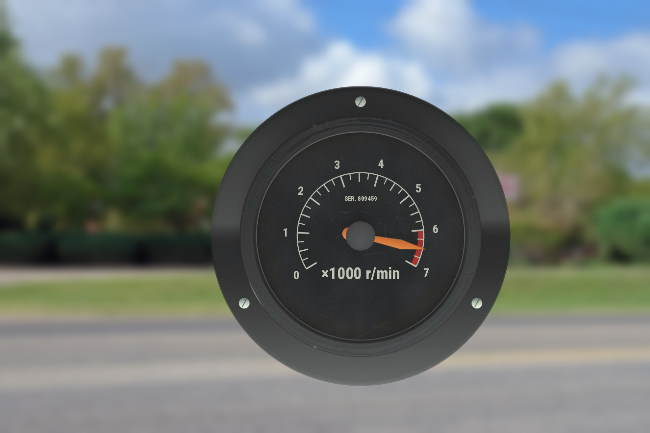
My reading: 6500 rpm
